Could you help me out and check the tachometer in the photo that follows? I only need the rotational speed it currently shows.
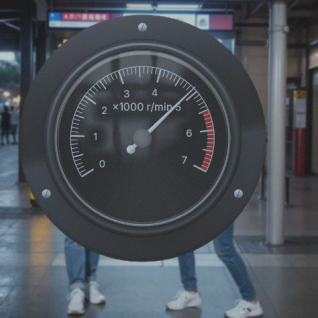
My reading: 4900 rpm
